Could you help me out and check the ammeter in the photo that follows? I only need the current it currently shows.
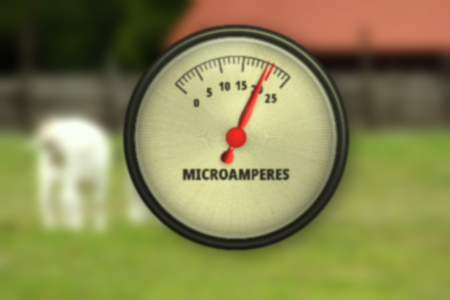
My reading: 20 µA
